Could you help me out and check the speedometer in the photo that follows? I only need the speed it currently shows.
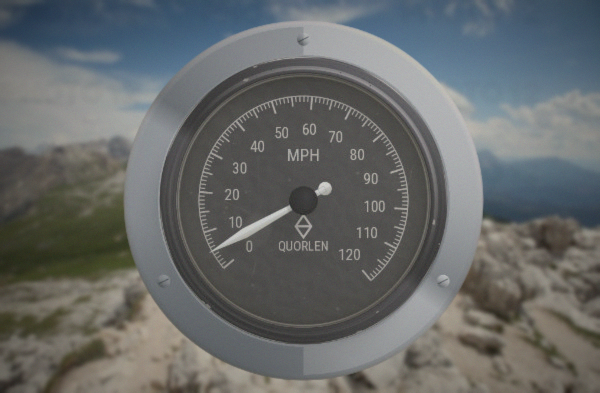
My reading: 5 mph
